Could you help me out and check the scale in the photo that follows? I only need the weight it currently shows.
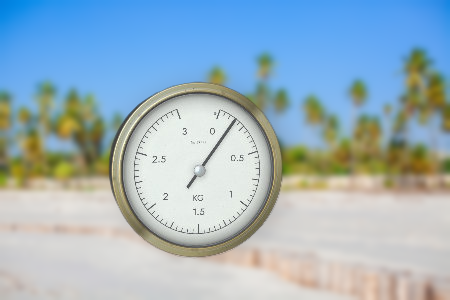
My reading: 0.15 kg
